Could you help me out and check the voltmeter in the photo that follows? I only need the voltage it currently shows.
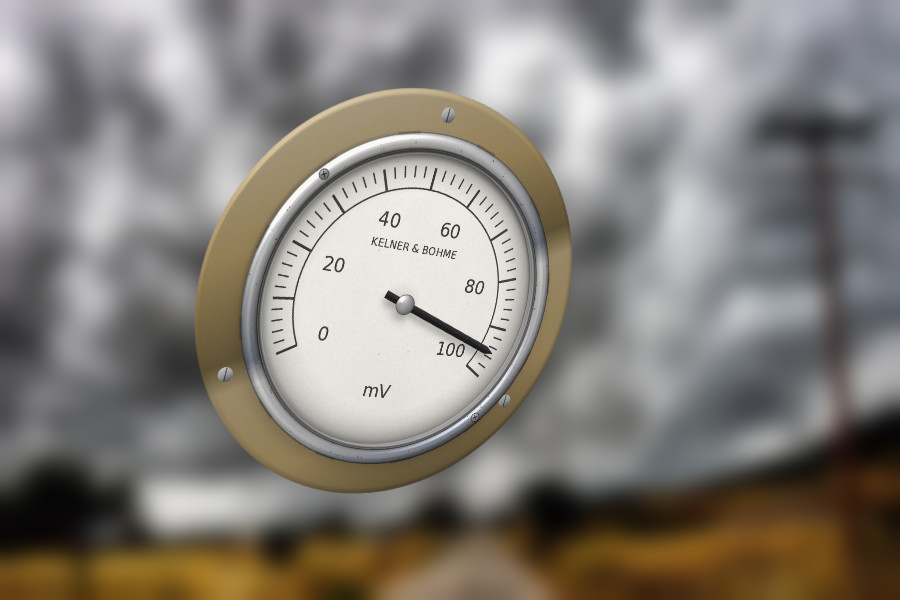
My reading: 95 mV
